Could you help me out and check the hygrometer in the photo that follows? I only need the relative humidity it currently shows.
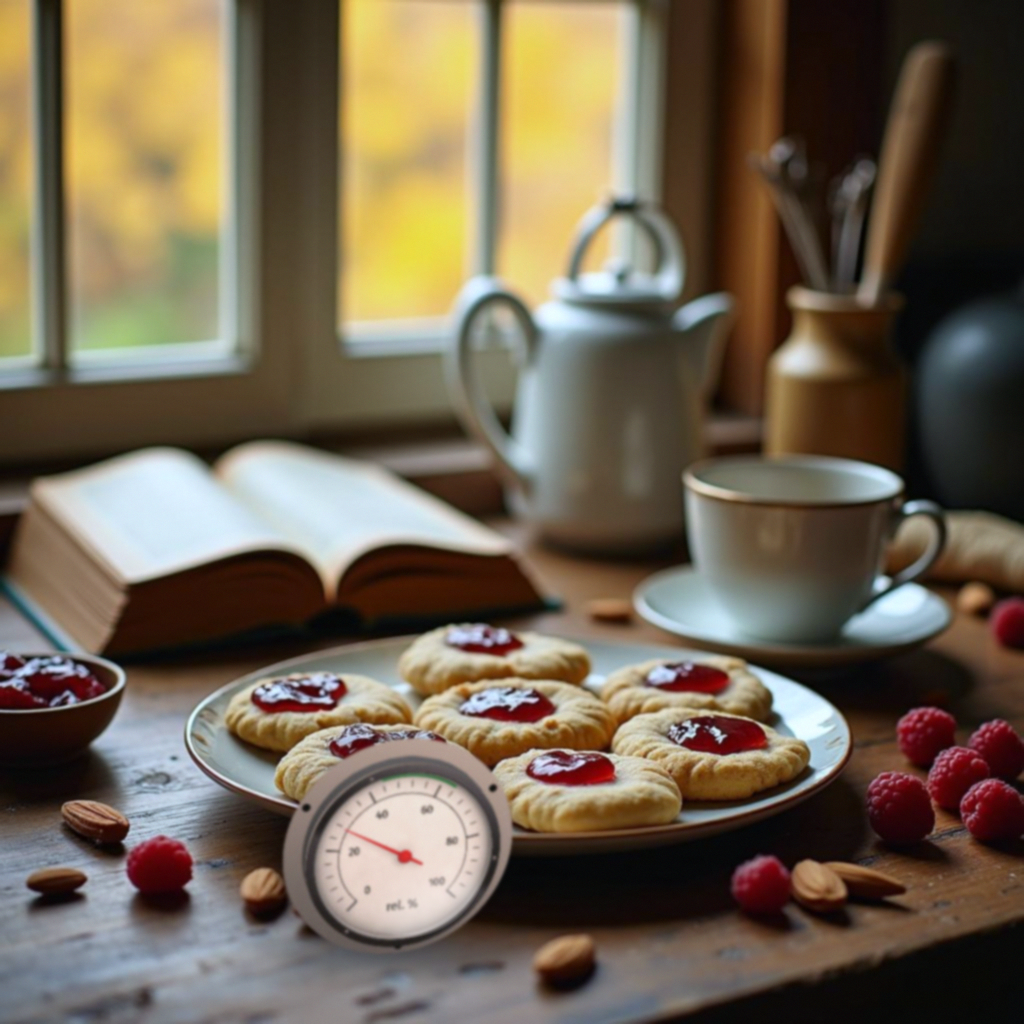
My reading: 28 %
